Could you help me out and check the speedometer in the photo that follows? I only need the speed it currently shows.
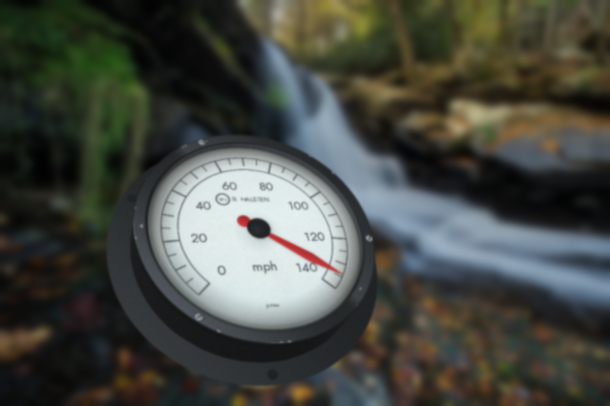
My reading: 135 mph
